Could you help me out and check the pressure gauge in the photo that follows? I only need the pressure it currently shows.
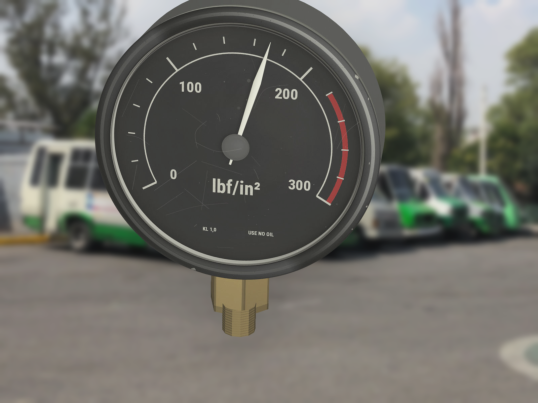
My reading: 170 psi
